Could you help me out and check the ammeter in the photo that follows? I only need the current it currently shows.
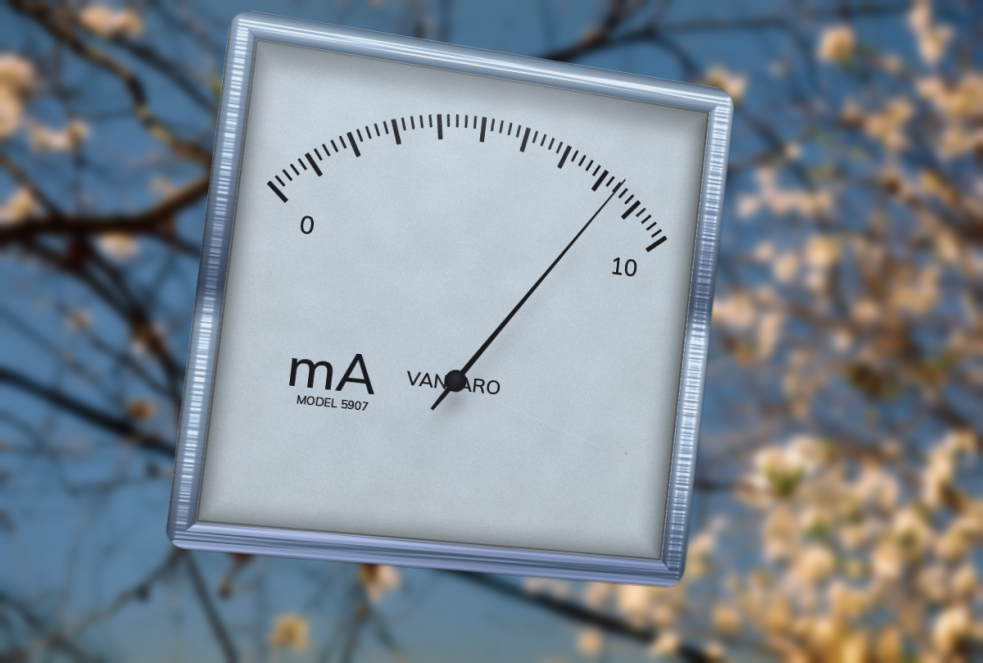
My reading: 8.4 mA
